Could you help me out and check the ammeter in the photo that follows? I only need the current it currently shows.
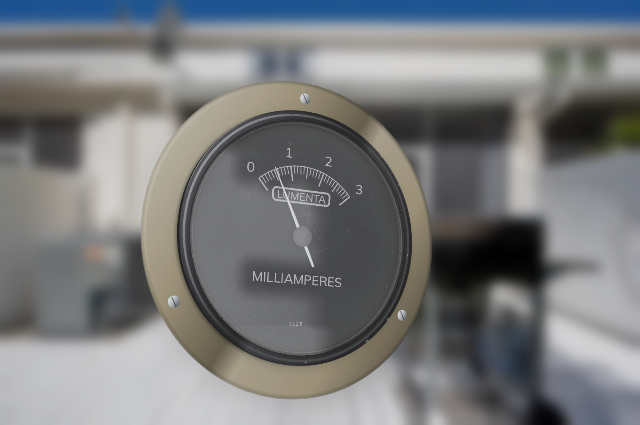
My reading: 0.5 mA
